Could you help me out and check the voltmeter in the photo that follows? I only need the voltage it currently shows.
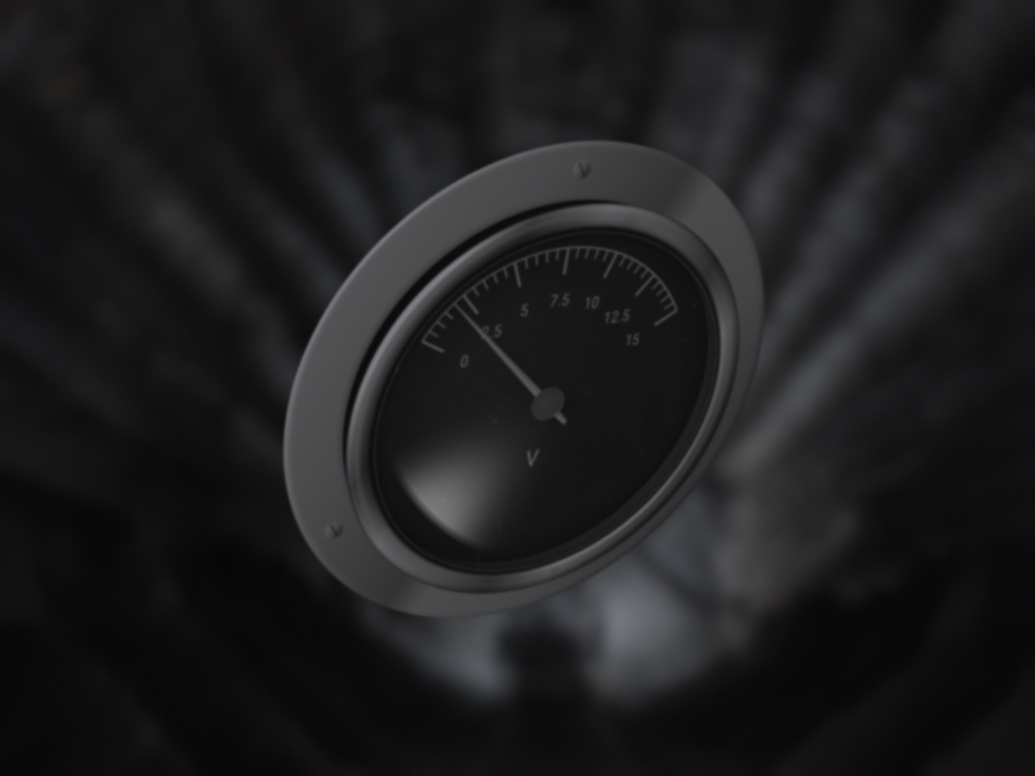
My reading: 2 V
